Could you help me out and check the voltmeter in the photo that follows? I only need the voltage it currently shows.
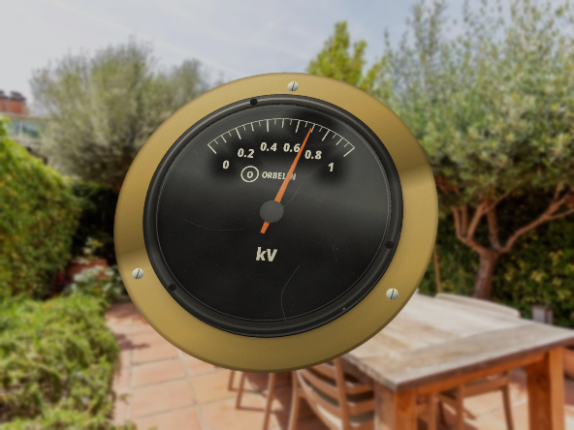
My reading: 0.7 kV
